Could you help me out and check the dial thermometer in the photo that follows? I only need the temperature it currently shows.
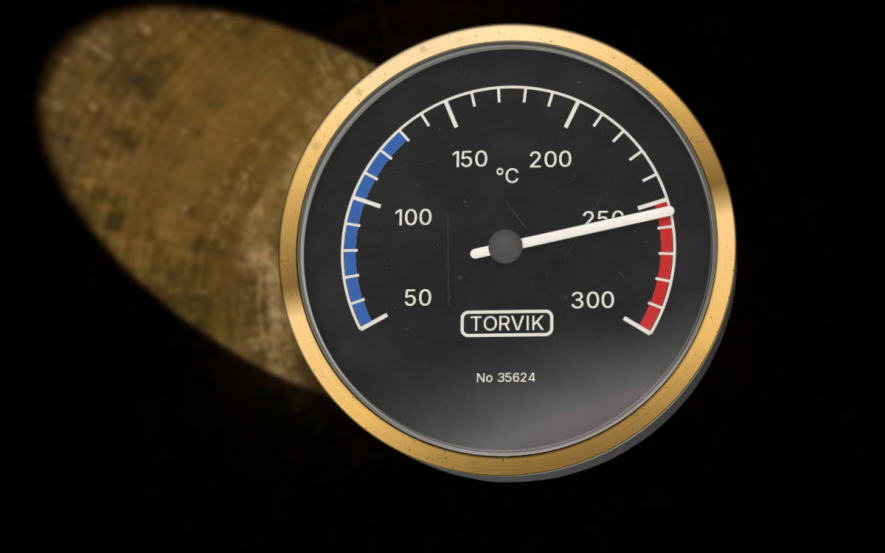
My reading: 255 °C
